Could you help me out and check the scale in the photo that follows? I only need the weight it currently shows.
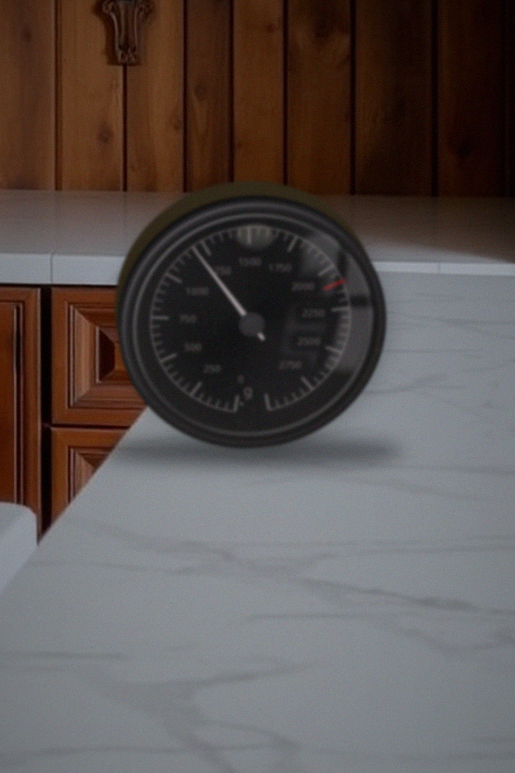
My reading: 1200 g
